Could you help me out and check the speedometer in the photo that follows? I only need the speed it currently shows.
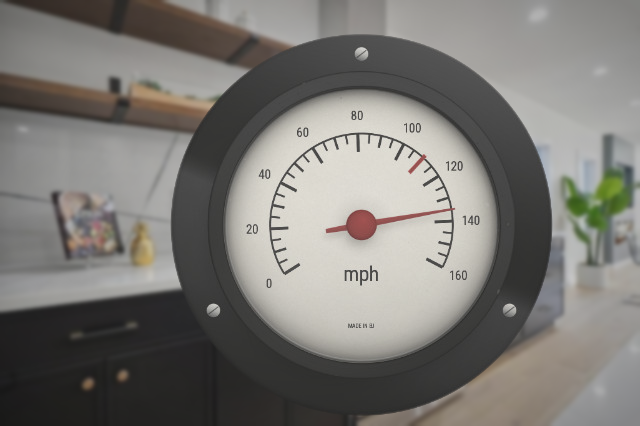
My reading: 135 mph
